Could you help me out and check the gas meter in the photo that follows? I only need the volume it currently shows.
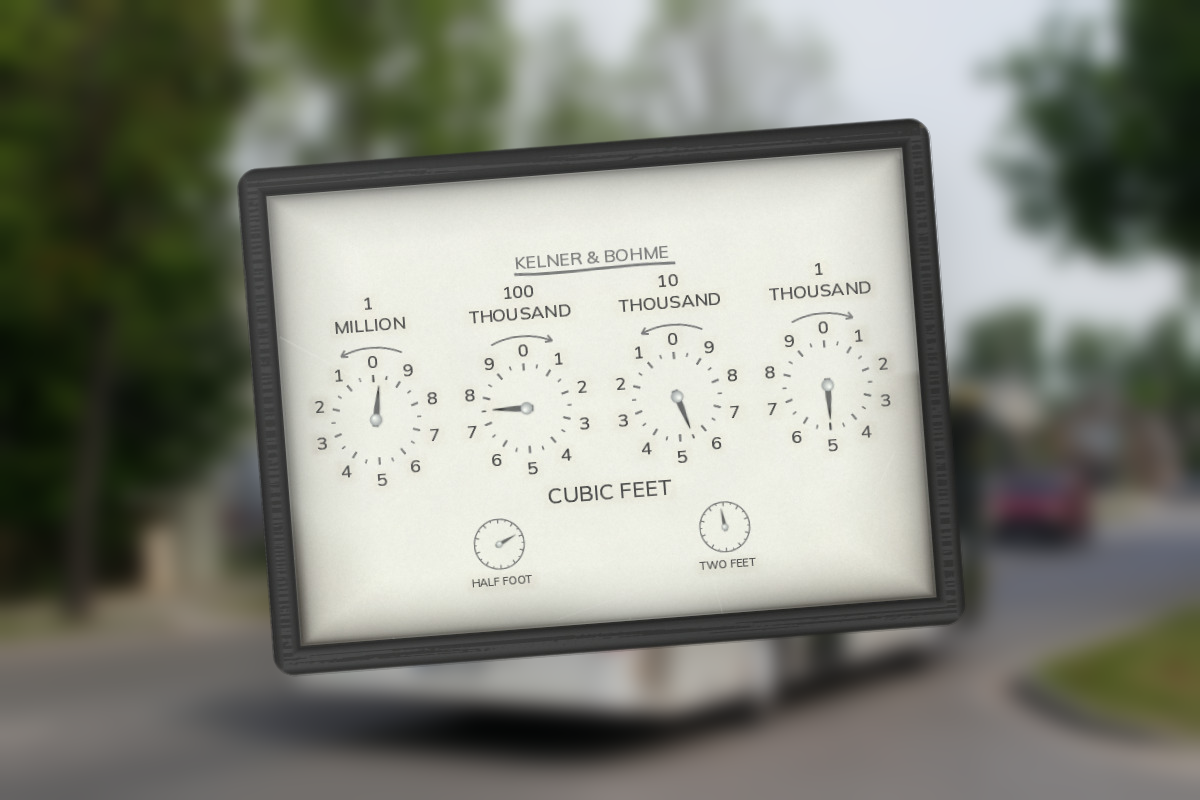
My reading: 975500 ft³
